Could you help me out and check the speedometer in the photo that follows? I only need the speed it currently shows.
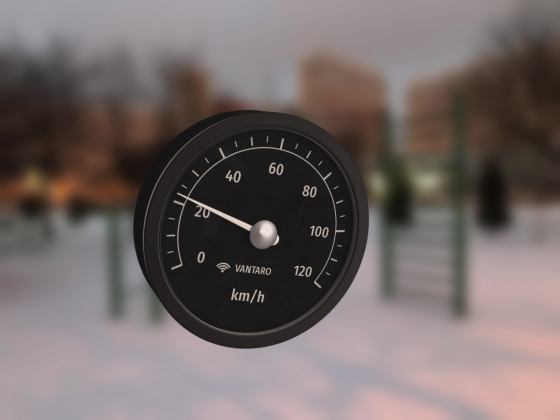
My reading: 22.5 km/h
